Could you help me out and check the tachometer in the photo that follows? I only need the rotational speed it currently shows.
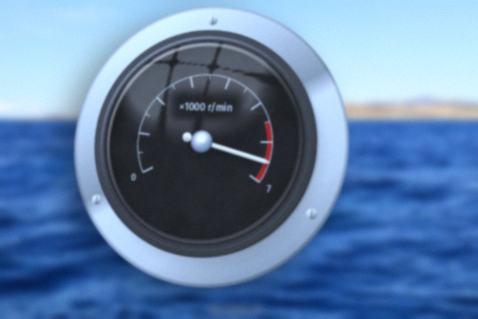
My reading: 6500 rpm
